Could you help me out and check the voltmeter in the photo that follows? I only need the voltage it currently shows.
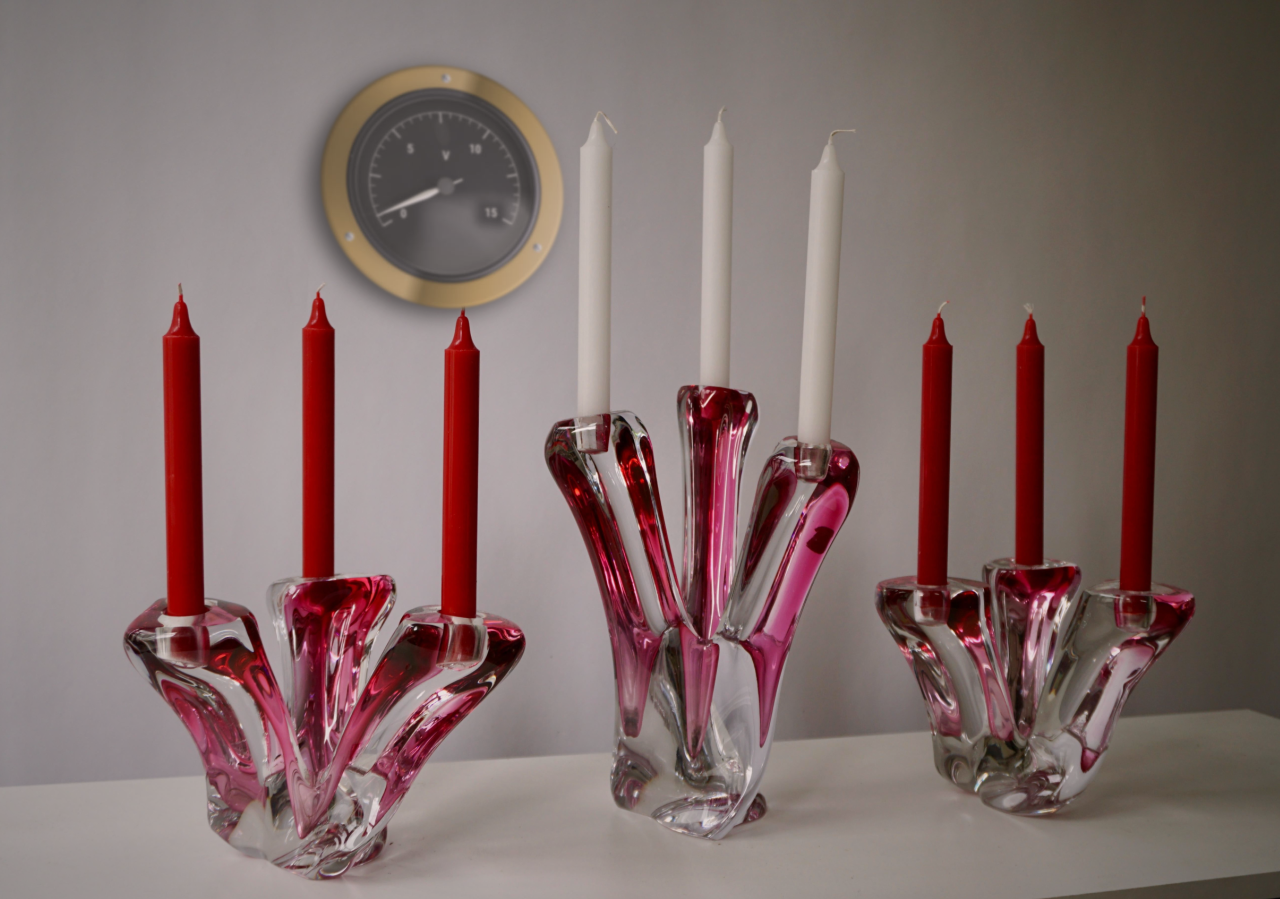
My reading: 0.5 V
